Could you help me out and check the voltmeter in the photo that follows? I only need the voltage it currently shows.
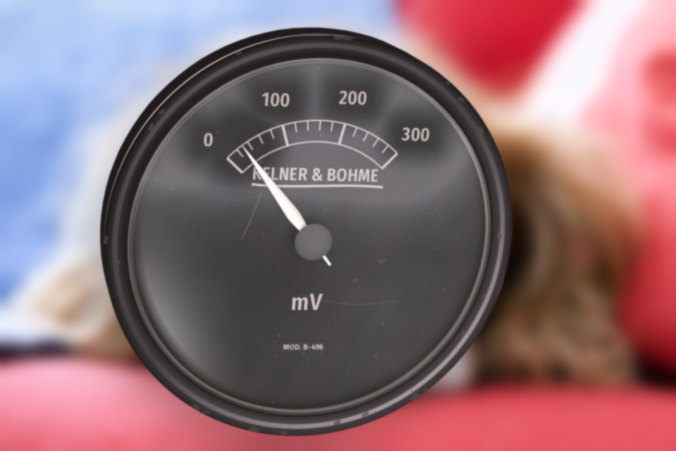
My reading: 30 mV
